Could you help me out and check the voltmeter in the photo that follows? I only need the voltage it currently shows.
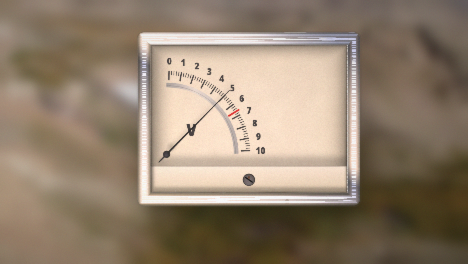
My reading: 5 V
